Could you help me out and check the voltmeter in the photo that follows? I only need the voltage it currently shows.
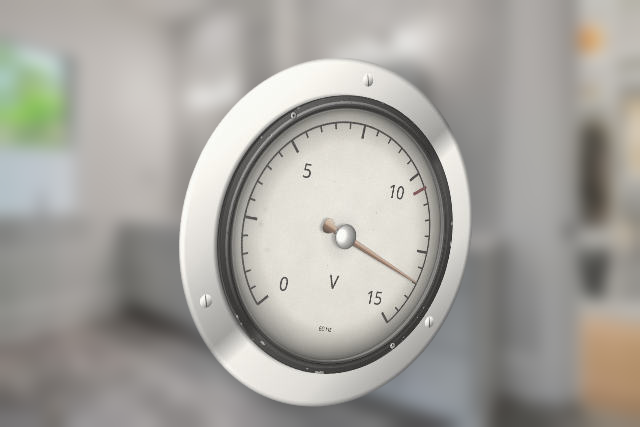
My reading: 13.5 V
